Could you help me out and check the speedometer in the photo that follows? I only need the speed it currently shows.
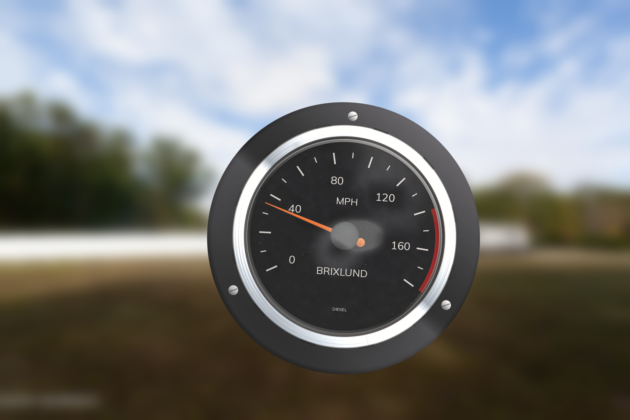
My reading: 35 mph
